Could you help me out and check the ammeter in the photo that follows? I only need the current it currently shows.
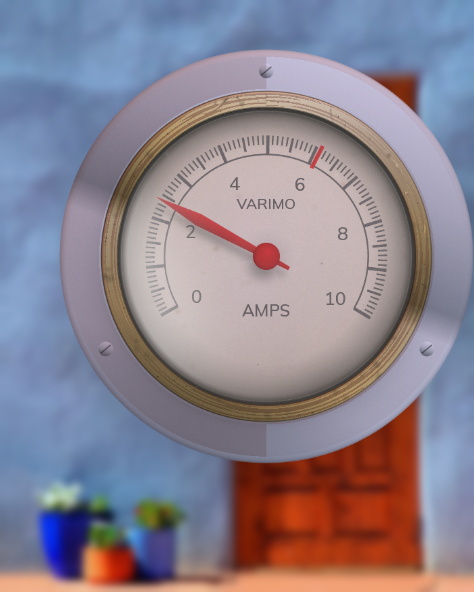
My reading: 2.4 A
